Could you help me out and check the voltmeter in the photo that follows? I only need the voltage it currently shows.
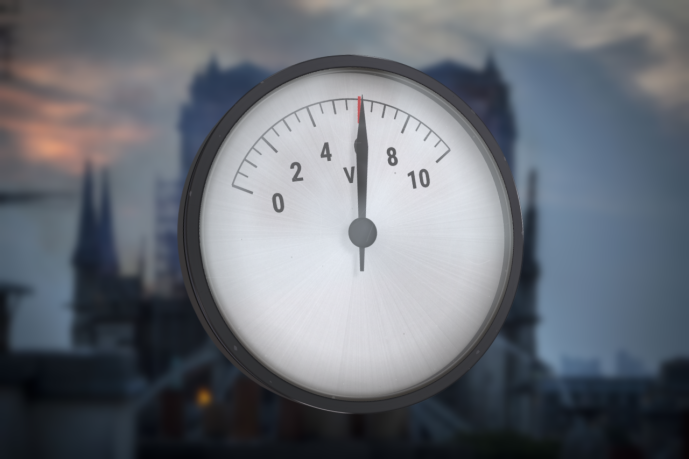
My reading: 6 V
